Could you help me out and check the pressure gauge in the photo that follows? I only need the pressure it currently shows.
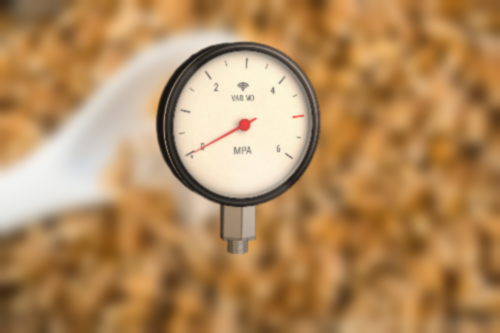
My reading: 0 MPa
